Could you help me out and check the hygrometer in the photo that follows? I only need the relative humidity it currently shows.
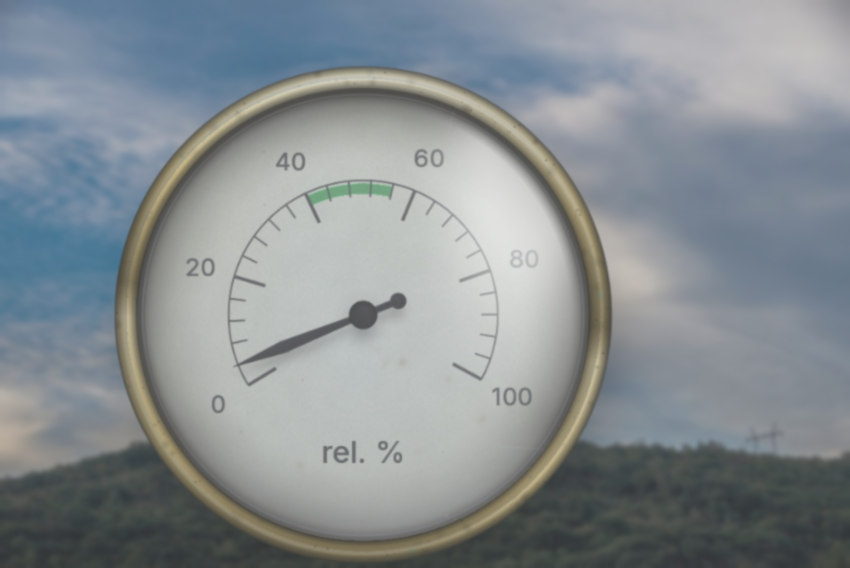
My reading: 4 %
